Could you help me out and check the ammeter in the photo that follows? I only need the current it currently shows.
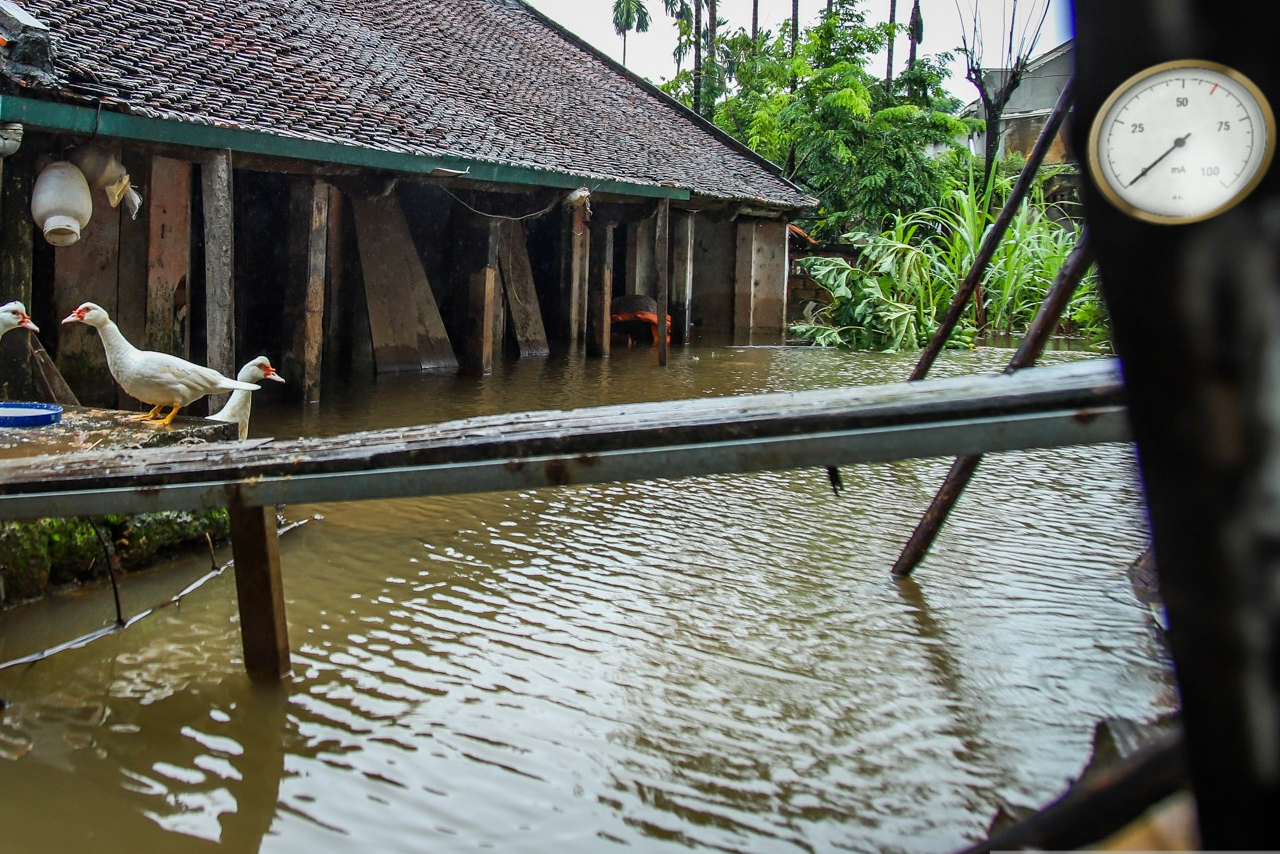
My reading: 0 mA
